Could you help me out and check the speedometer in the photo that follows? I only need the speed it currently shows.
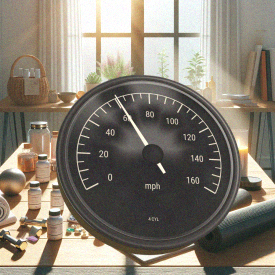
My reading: 60 mph
